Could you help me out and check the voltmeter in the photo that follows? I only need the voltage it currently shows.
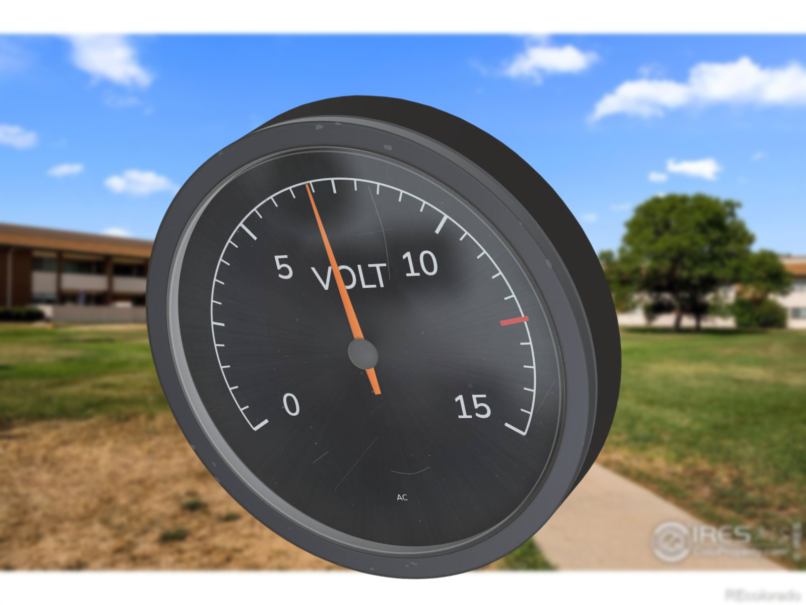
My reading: 7 V
